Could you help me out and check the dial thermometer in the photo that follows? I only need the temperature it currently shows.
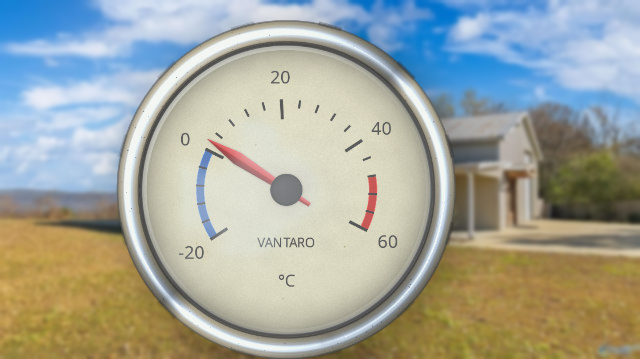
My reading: 2 °C
